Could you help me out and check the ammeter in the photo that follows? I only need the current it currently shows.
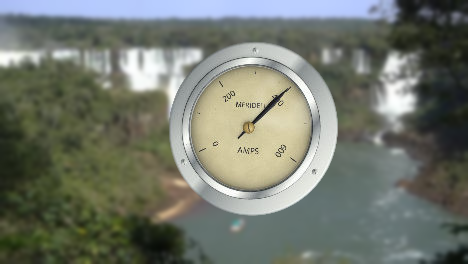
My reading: 400 A
